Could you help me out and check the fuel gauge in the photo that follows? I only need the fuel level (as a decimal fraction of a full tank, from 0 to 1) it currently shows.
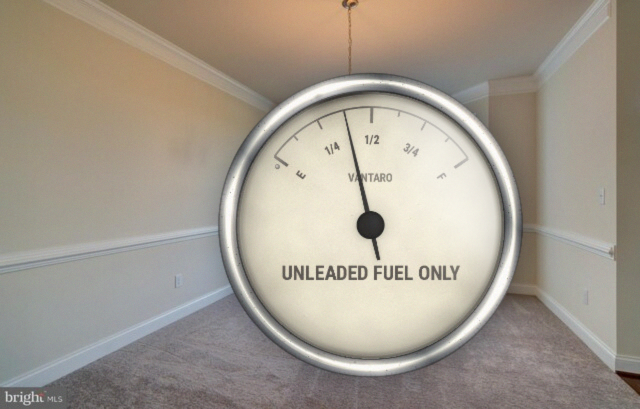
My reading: 0.375
